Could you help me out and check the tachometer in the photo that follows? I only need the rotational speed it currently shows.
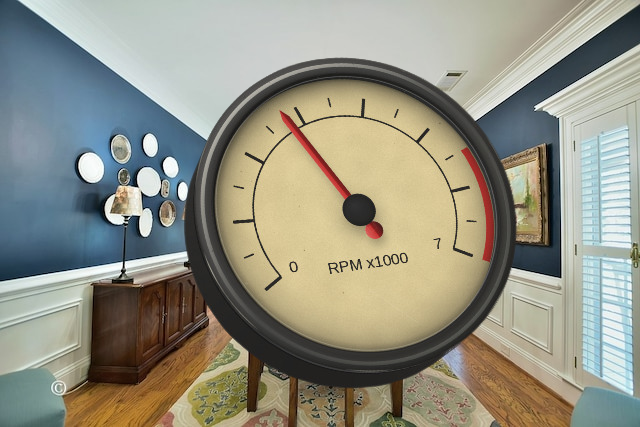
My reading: 2750 rpm
